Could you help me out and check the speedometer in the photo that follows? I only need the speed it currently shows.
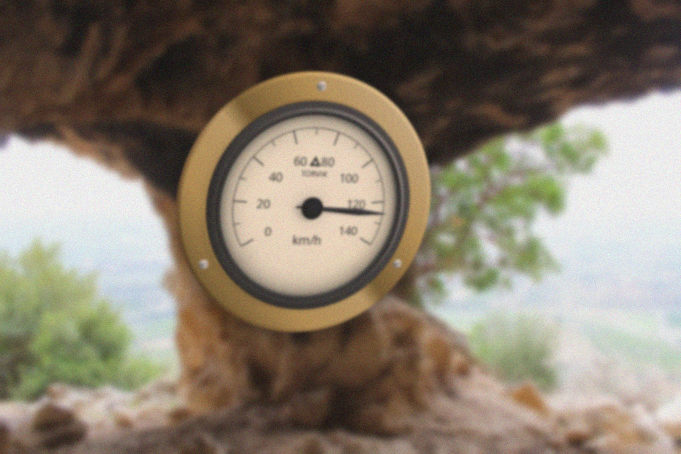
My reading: 125 km/h
